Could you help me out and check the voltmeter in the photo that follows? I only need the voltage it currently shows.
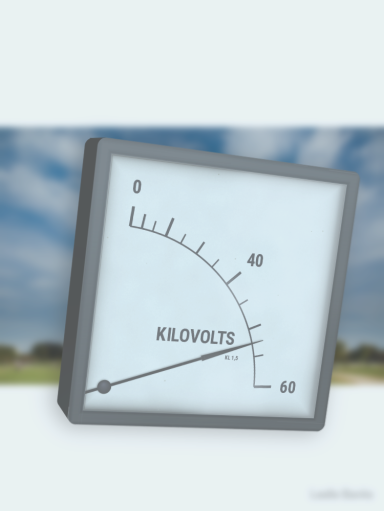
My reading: 52.5 kV
